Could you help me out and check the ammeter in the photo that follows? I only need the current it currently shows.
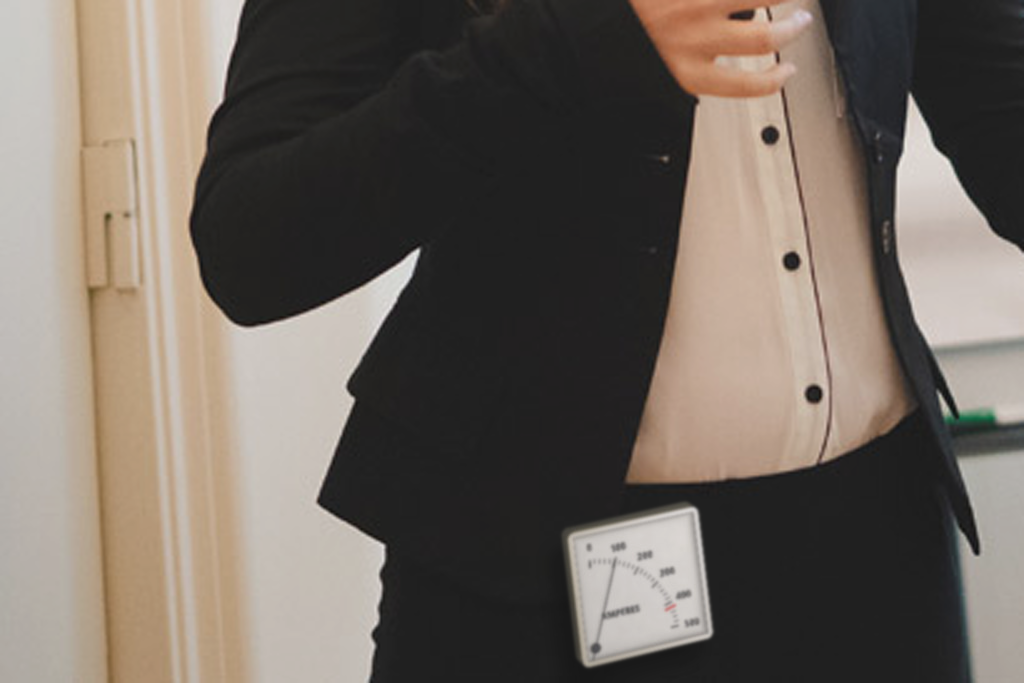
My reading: 100 A
